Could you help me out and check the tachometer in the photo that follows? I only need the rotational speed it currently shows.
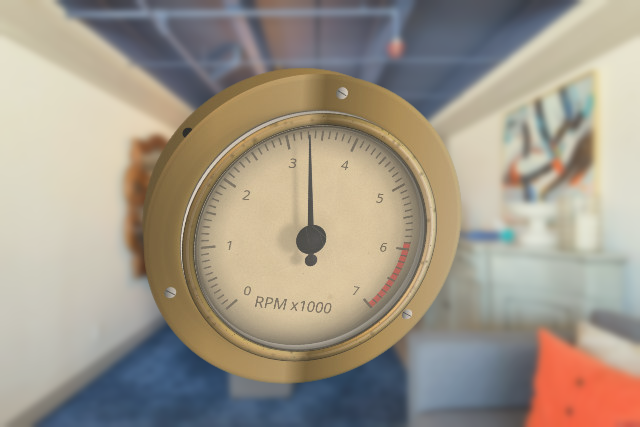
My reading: 3300 rpm
